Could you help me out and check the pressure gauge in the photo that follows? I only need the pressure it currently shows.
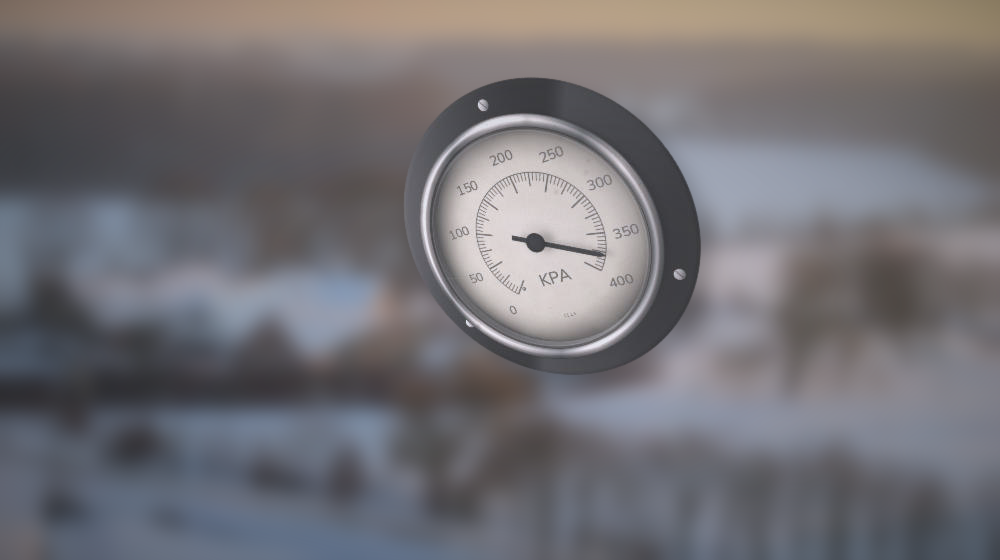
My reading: 375 kPa
